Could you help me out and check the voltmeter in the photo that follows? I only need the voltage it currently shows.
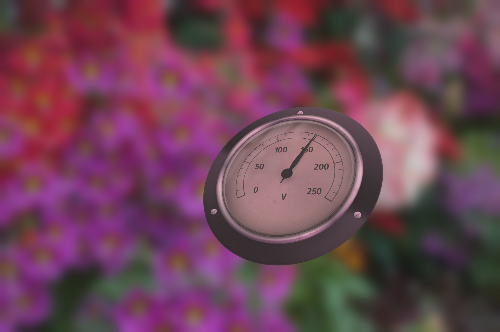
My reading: 150 V
